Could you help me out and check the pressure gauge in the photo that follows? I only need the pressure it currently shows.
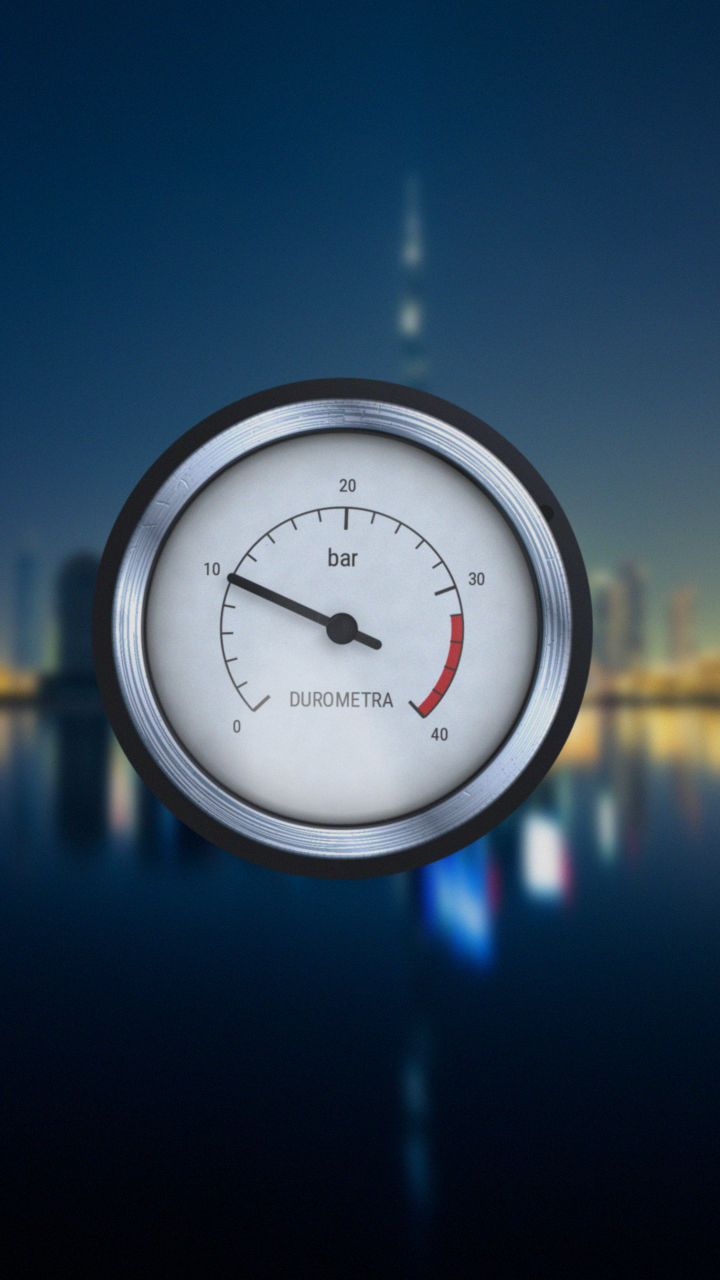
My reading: 10 bar
